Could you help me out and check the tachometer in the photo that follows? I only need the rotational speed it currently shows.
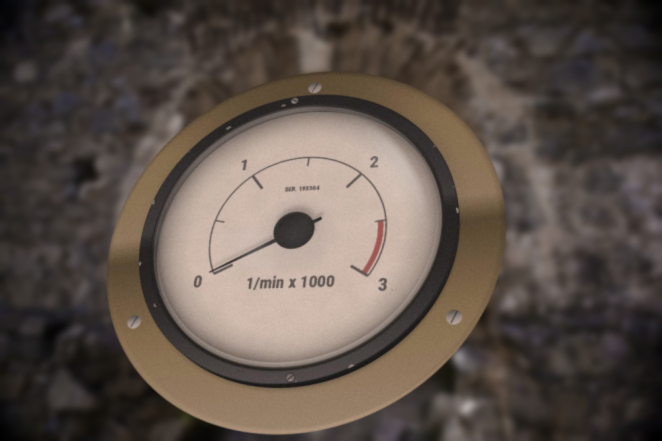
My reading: 0 rpm
